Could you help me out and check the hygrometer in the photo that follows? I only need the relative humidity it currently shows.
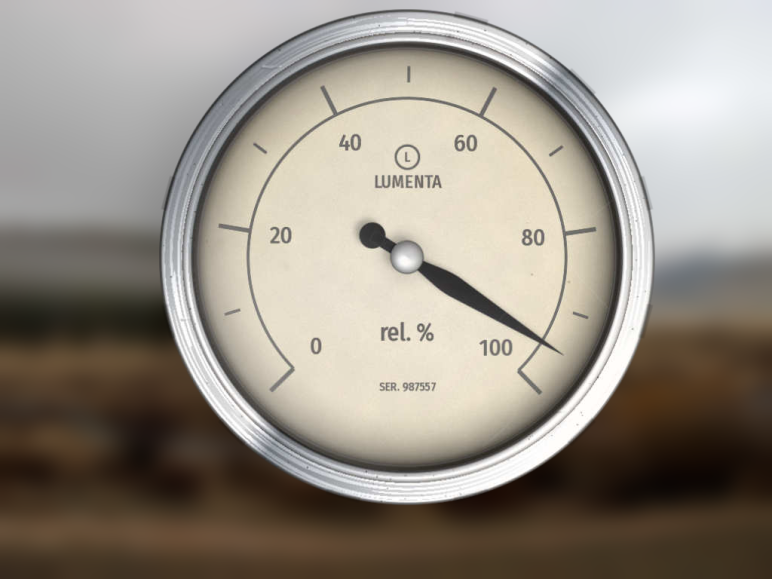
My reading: 95 %
